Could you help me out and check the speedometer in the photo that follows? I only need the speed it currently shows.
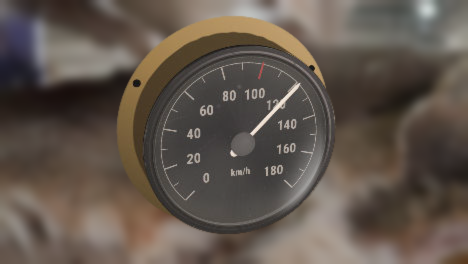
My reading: 120 km/h
